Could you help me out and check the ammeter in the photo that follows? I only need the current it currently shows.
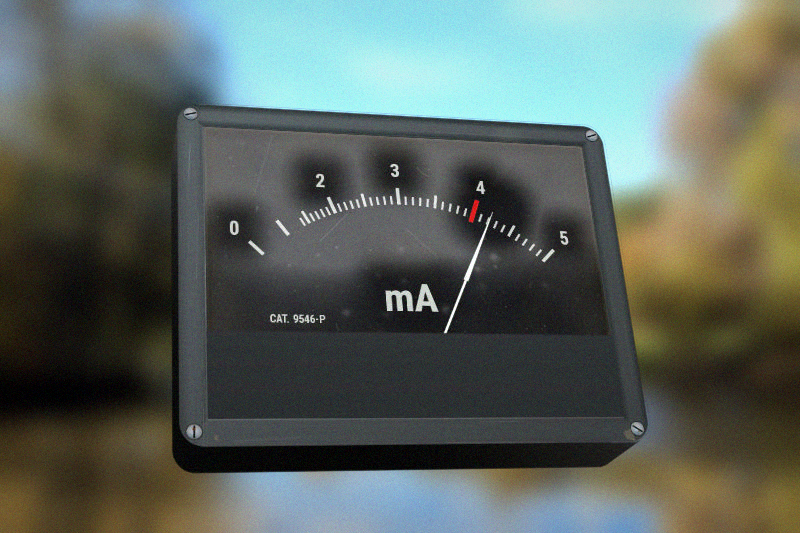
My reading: 4.2 mA
